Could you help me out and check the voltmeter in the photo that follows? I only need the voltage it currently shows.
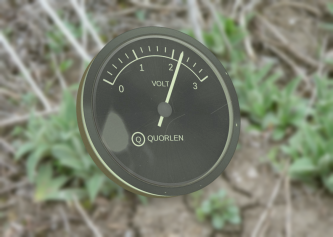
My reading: 2.2 V
